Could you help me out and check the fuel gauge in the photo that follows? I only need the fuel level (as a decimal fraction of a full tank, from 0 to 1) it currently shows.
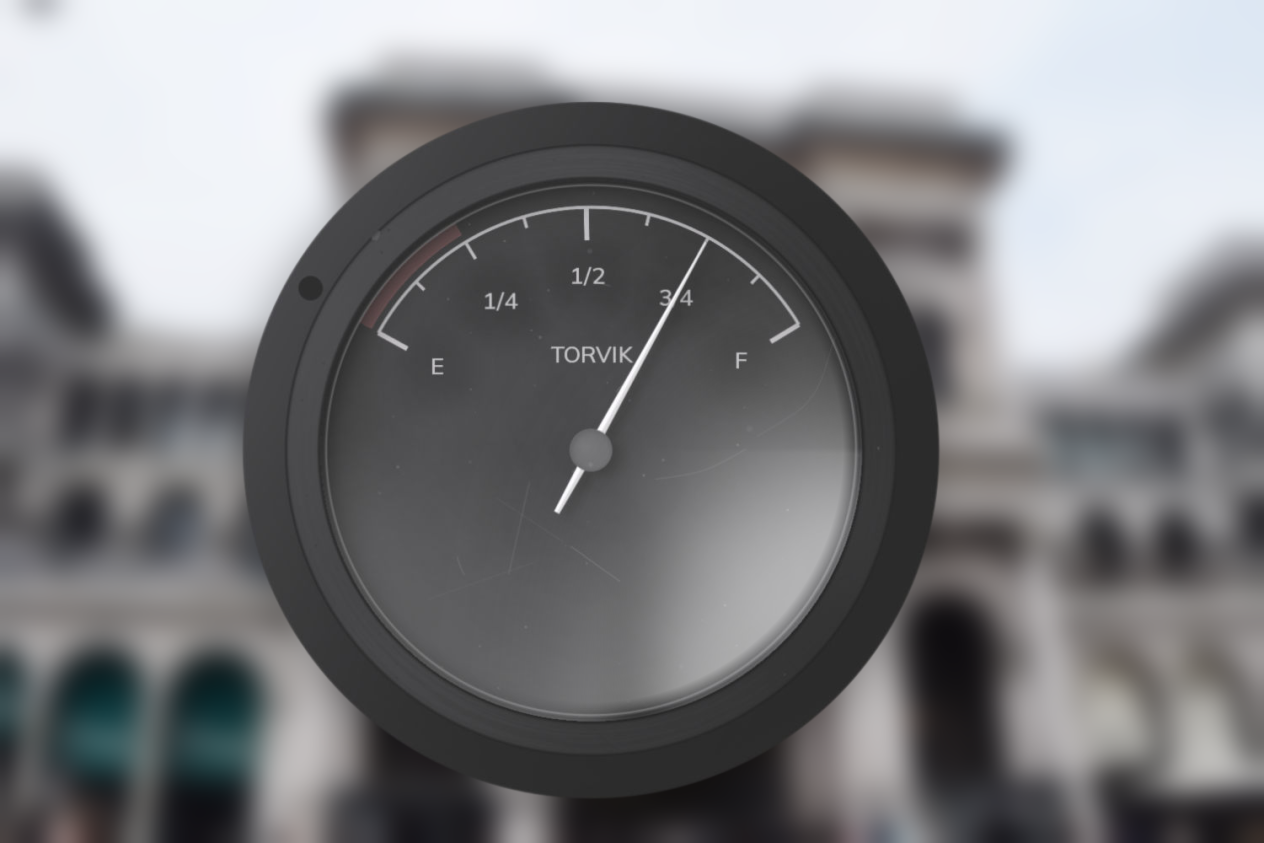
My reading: 0.75
